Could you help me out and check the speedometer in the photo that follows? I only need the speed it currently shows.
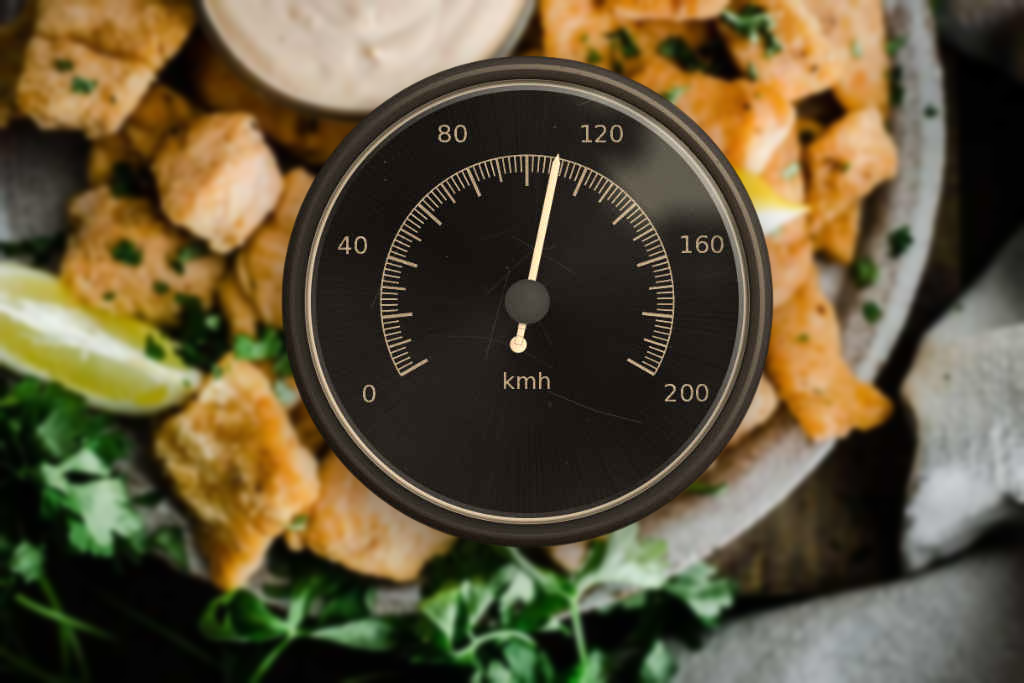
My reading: 110 km/h
